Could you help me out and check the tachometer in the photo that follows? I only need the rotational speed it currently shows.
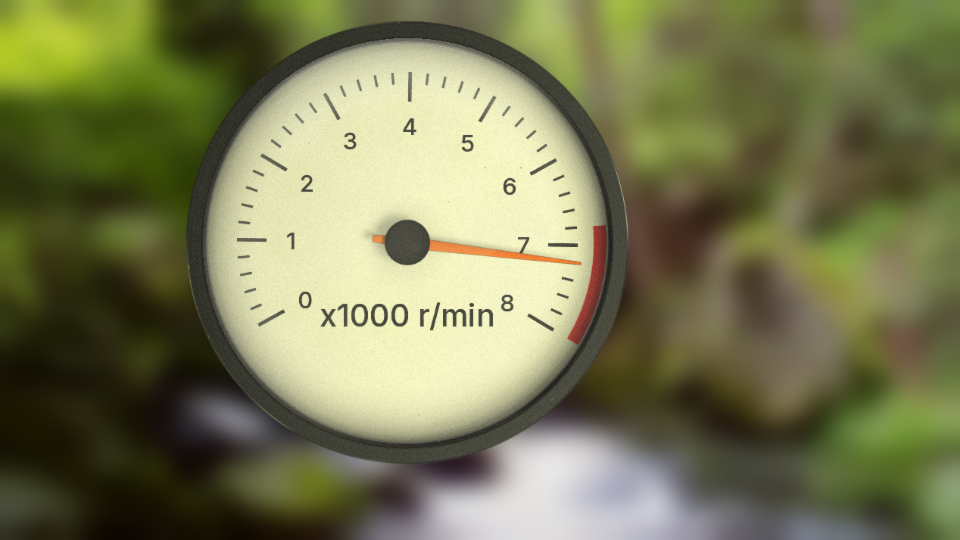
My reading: 7200 rpm
